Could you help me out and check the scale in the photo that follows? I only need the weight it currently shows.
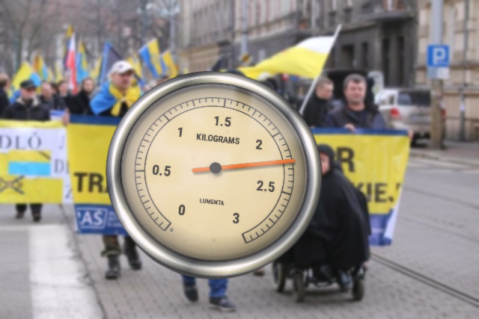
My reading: 2.25 kg
